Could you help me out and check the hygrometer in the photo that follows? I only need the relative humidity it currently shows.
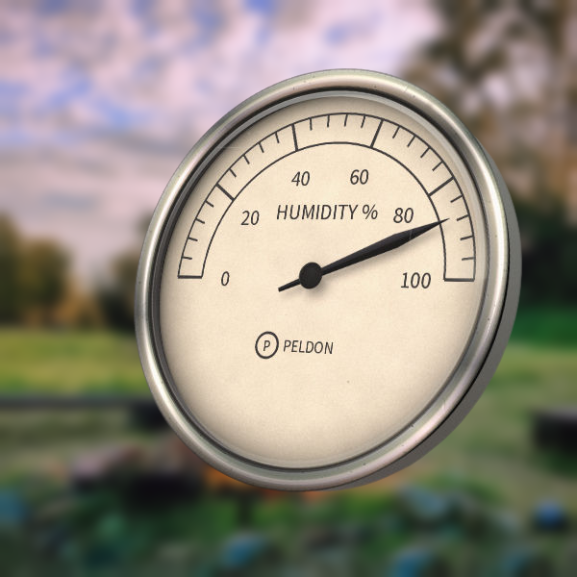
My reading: 88 %
